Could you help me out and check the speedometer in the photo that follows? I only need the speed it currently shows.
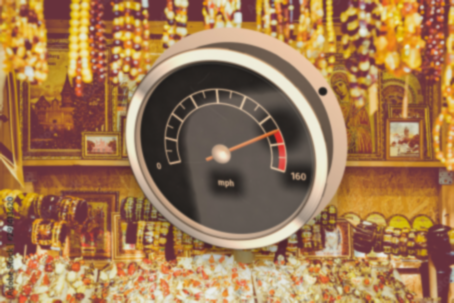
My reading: 130 mph
